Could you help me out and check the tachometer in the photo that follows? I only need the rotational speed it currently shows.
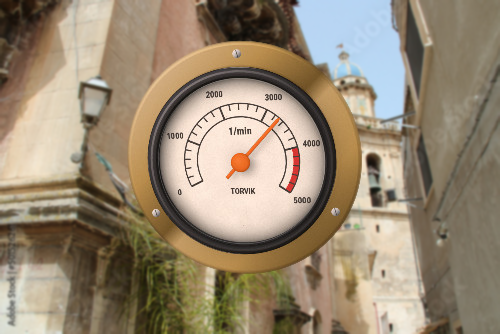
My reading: 3300 rpm
